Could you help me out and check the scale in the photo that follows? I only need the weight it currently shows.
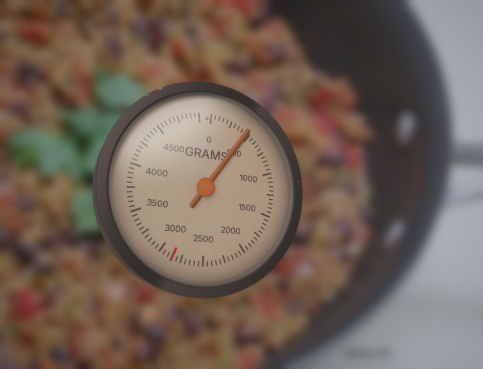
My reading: 450 g
